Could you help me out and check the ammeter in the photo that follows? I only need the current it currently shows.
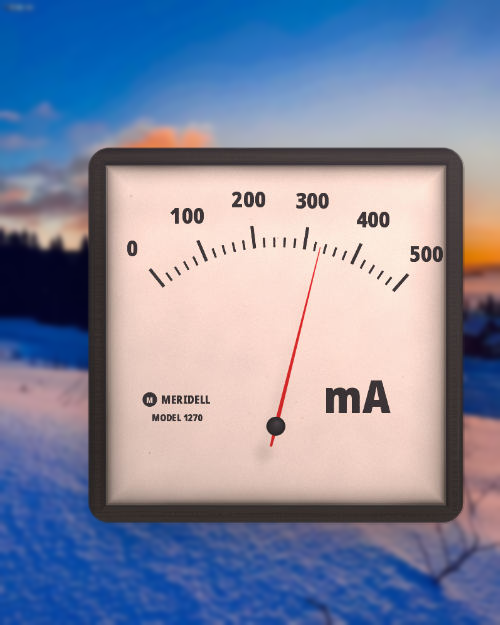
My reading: 330 mA
